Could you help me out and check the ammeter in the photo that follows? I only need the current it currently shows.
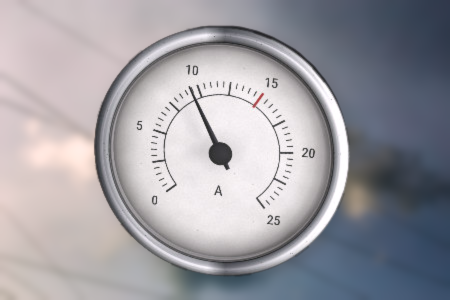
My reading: 9.5 A
